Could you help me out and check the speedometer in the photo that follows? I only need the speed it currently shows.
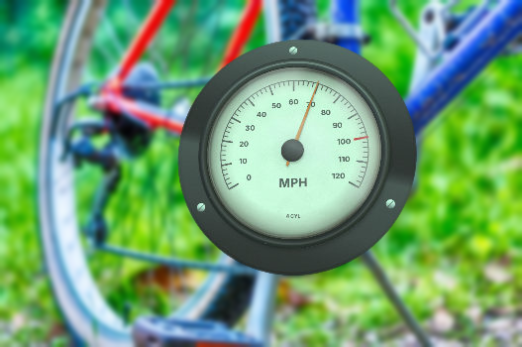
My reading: 70 mph
